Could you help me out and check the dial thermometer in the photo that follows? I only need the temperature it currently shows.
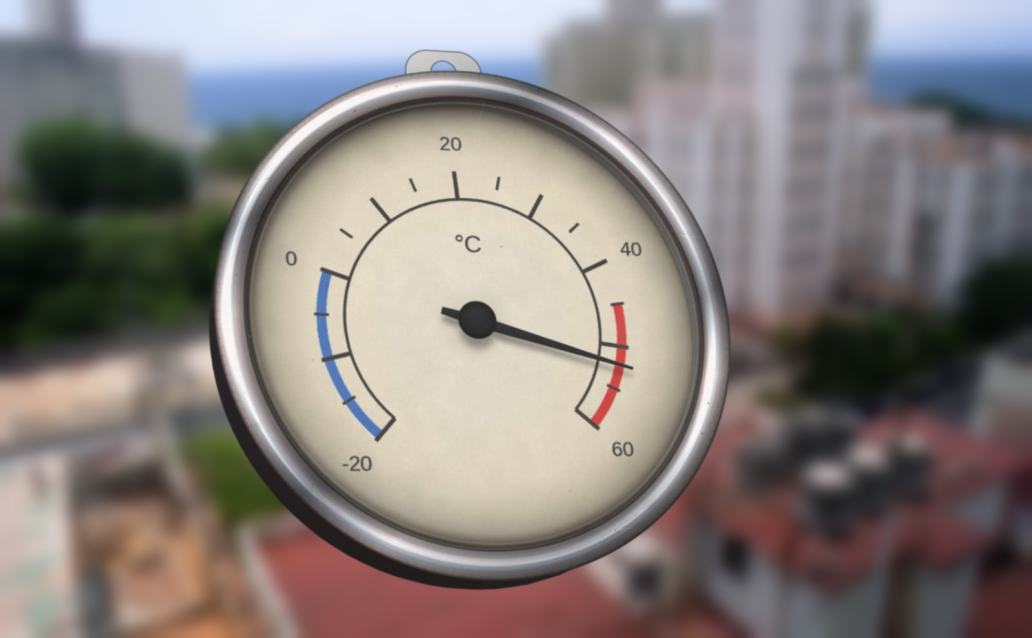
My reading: 52.5 °C
